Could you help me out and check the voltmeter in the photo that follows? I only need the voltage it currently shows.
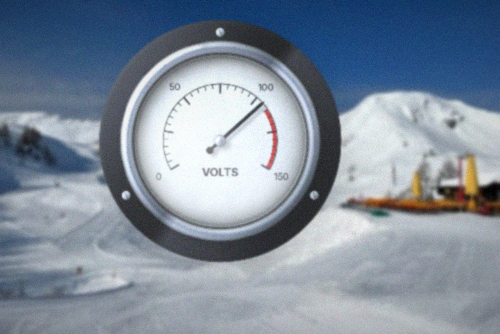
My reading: 105 V
